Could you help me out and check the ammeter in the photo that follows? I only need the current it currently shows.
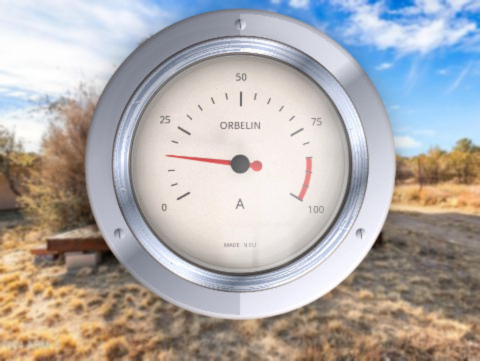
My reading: 15 A
